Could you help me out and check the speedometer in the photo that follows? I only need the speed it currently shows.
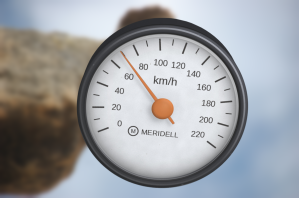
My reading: 70 km/h
